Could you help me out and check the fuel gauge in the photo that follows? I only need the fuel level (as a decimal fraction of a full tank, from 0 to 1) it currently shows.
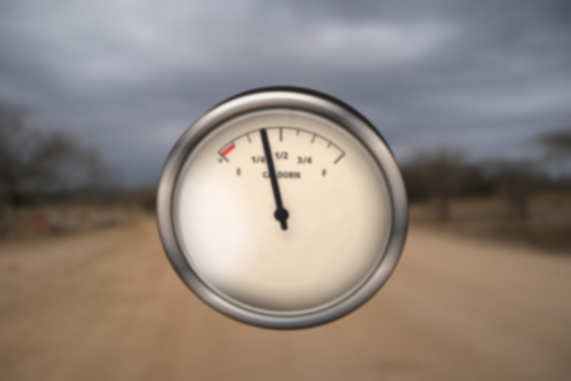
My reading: 0.375
